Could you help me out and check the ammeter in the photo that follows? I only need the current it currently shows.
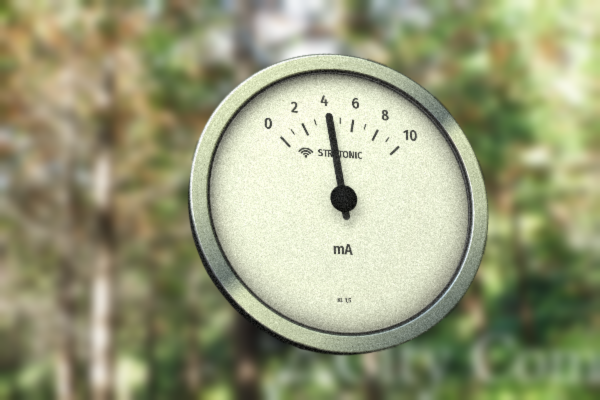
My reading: 4 mA
